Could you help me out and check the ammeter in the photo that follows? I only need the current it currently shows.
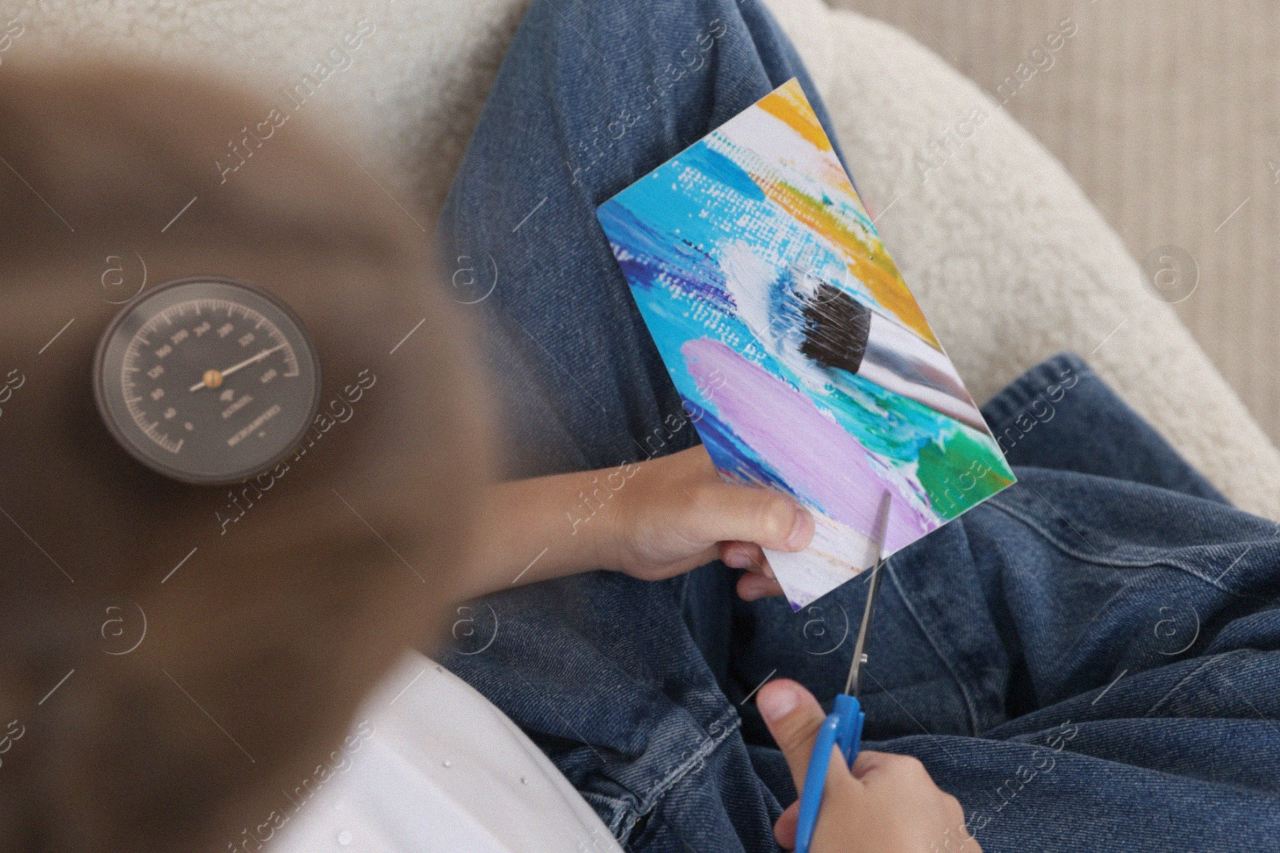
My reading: 360 µA
